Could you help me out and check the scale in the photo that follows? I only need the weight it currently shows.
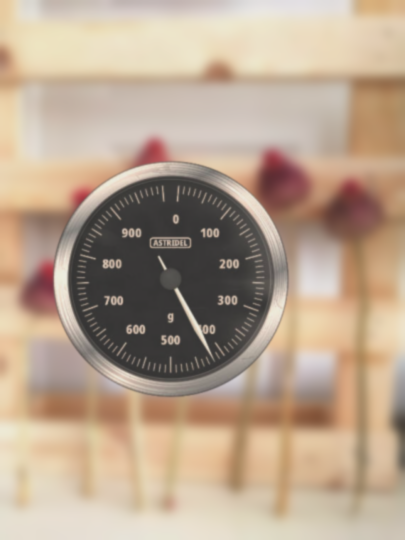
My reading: 420 g
